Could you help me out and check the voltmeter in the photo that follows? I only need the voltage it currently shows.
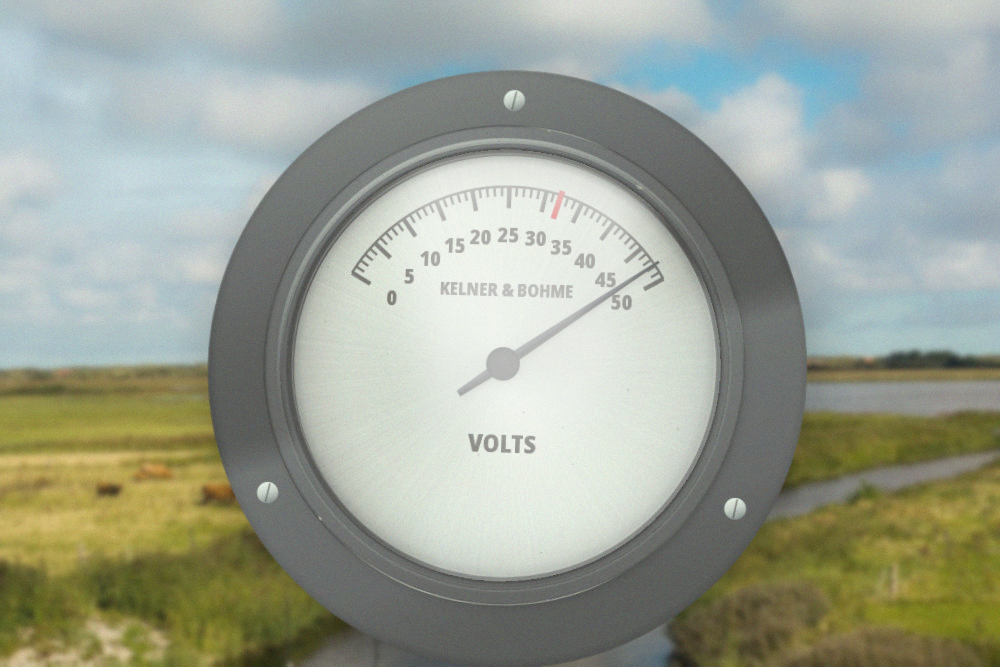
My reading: 48 V
